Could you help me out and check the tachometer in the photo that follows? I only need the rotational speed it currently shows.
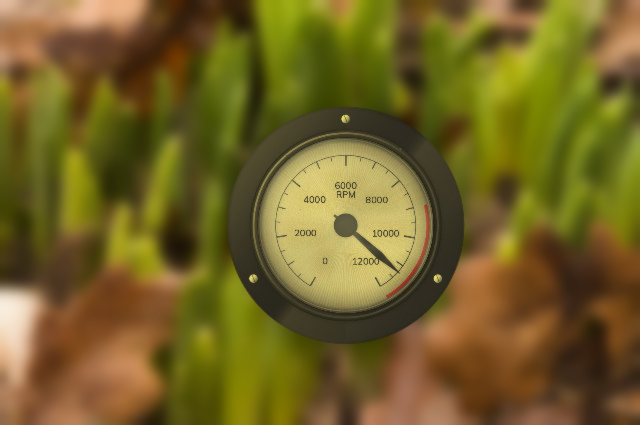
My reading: 11250 rpm
